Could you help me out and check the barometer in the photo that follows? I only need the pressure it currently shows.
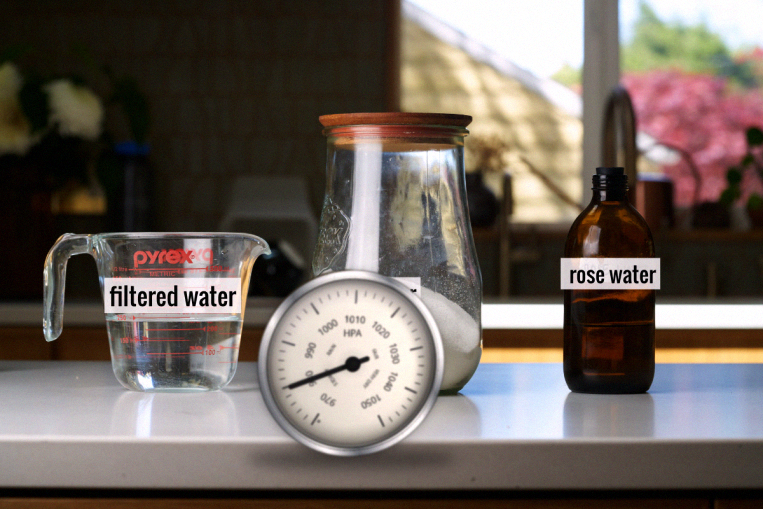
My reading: 980 hPa
